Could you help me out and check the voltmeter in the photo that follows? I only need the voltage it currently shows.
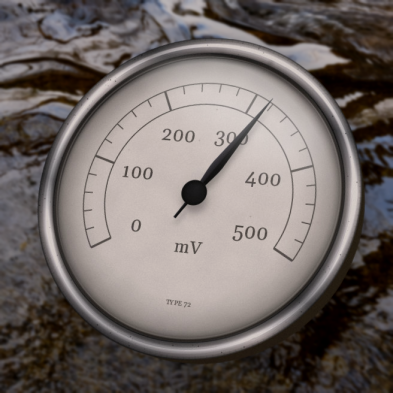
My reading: 320 mV
